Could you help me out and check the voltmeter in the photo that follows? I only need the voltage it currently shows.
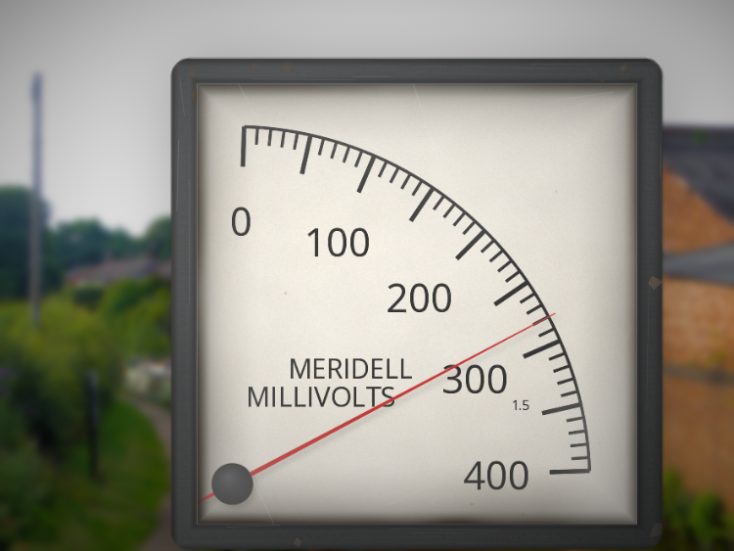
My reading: 280 mV
